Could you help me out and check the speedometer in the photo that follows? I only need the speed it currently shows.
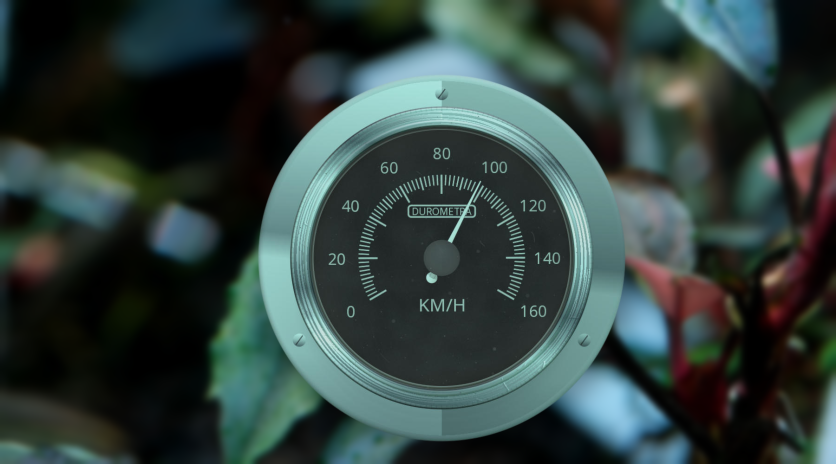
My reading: 98 km/h
